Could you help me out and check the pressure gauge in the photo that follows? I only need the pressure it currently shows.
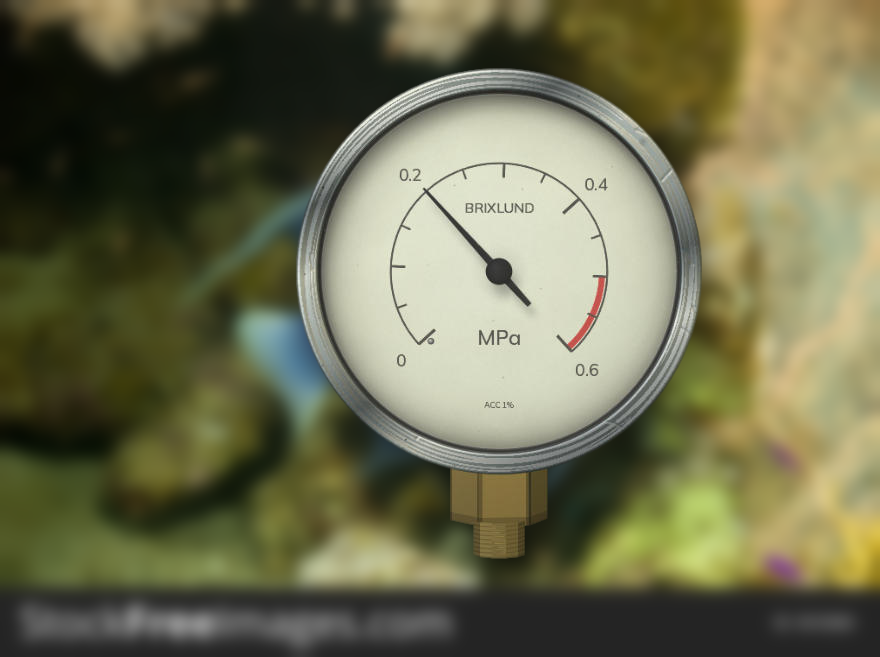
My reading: 0.2 MPa
